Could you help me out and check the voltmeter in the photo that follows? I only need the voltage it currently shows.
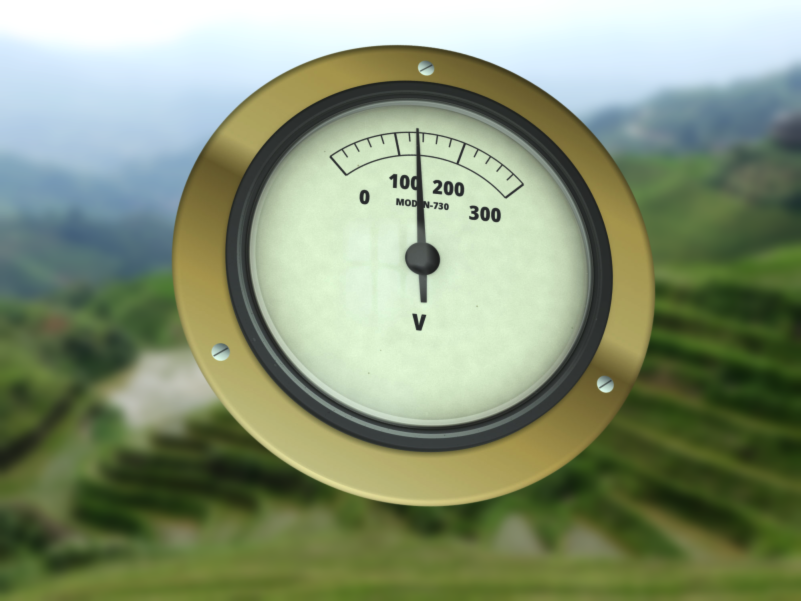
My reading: 130 V
